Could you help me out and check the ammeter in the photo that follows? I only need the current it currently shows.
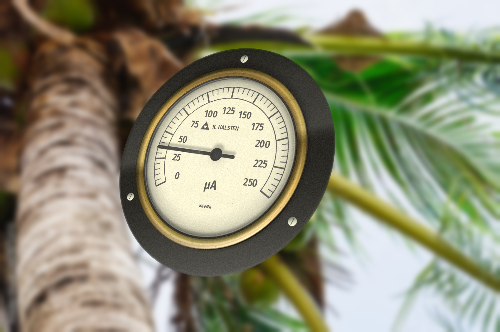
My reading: 35 µA
